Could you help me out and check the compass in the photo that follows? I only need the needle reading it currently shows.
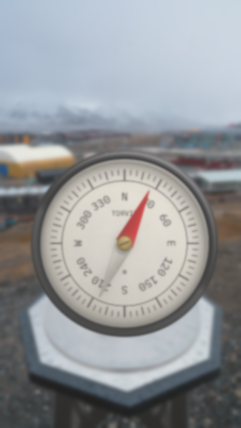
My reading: 25 °
